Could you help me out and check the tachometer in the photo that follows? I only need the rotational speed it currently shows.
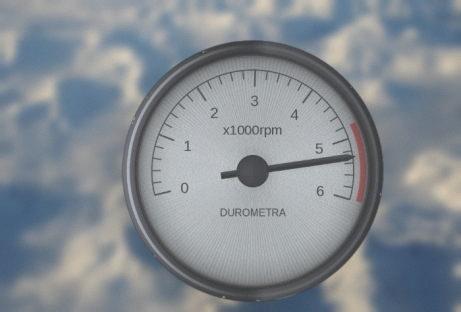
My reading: 5300 rpm
